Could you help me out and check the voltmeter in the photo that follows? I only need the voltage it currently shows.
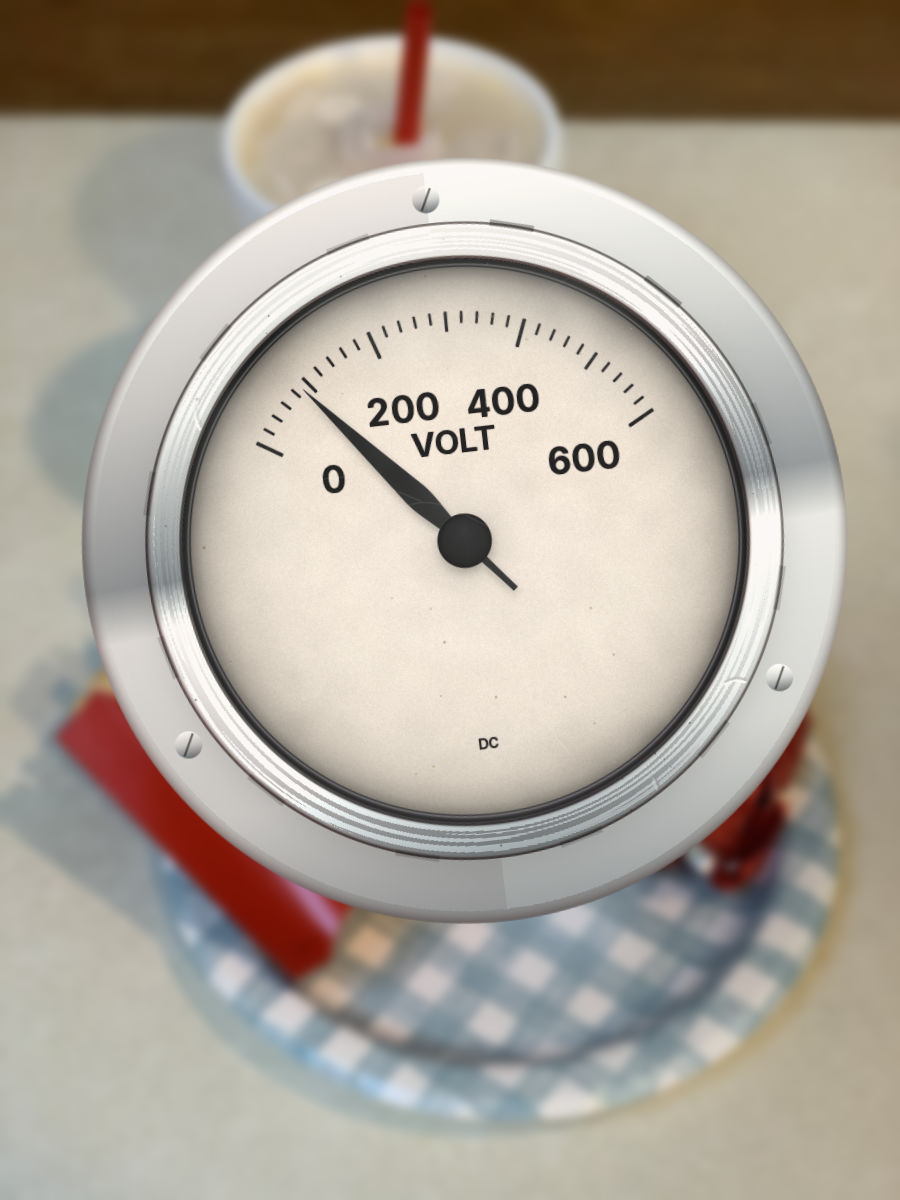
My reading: 90 V
